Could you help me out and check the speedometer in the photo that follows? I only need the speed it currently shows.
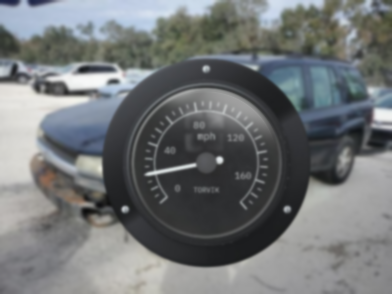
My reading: 20 mph
